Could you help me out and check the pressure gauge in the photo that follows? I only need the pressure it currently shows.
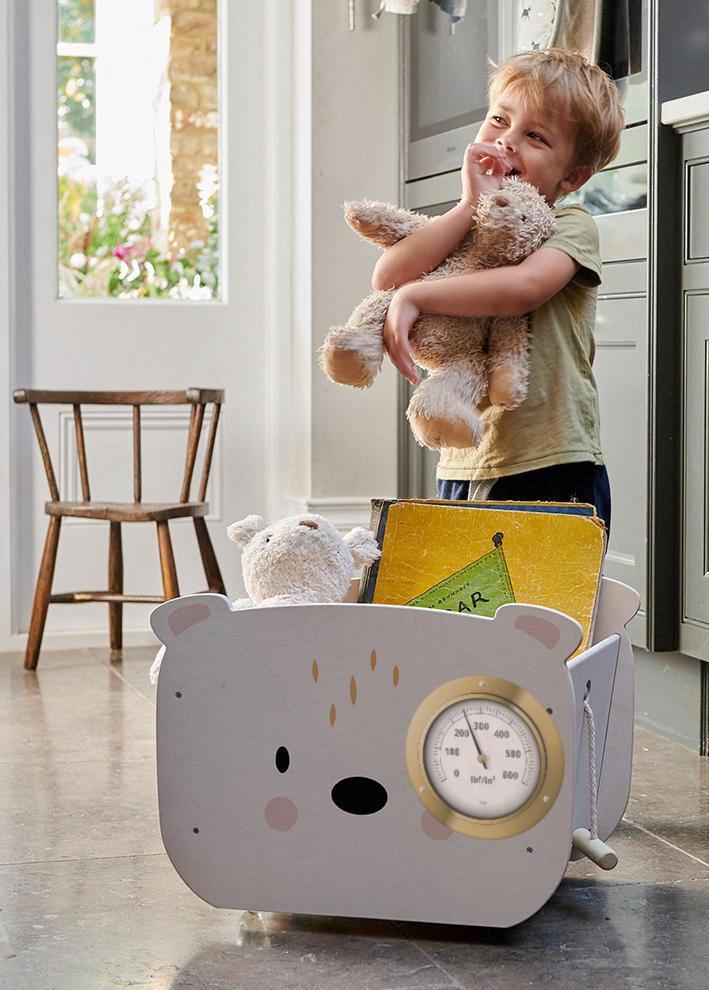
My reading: 250 psi
